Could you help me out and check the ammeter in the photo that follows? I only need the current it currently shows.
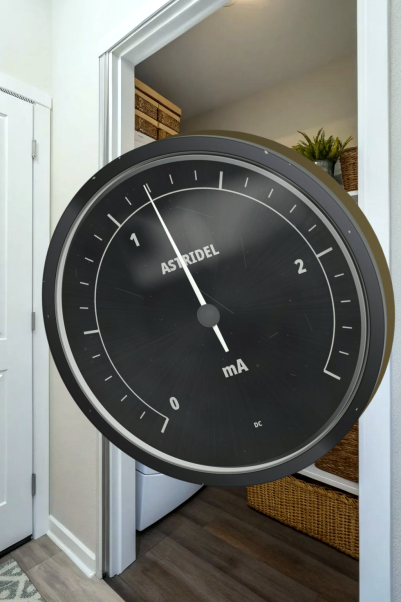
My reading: 1.2 mA
